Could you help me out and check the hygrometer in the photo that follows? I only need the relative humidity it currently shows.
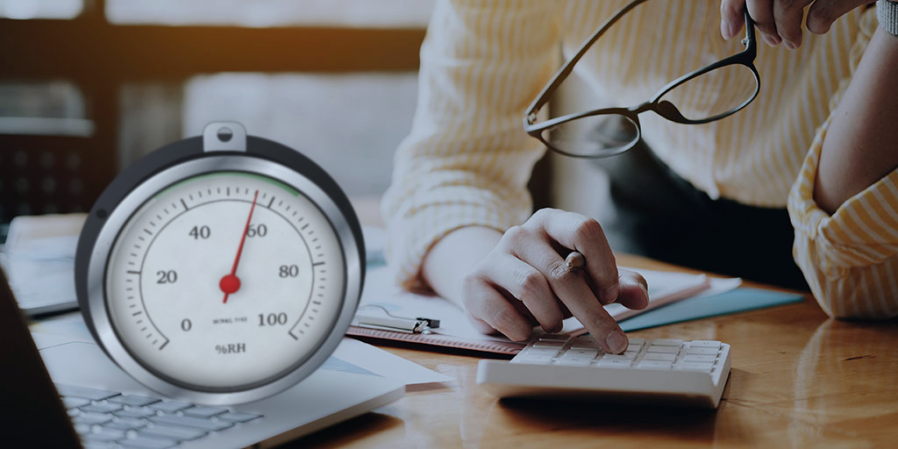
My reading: 56 %
